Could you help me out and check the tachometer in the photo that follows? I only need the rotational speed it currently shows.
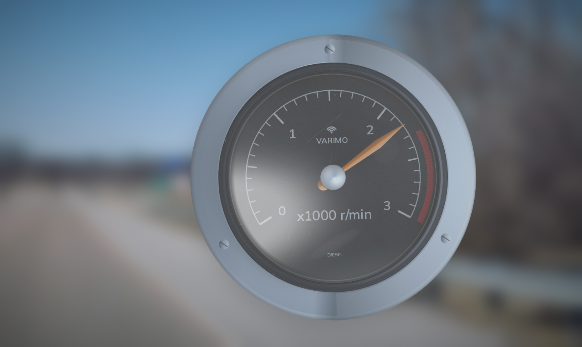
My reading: 2200 rpm
